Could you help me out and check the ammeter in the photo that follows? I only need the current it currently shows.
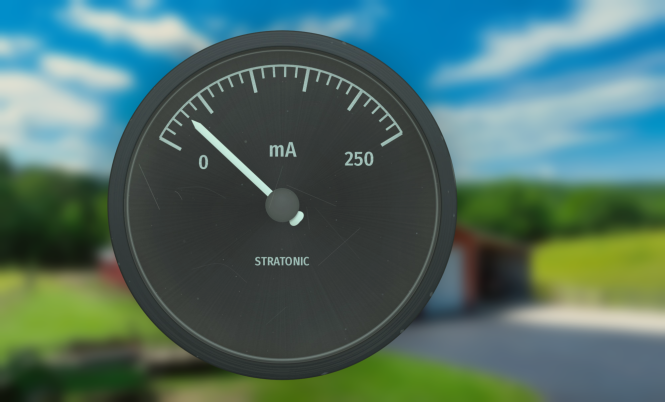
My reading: 30 mA
